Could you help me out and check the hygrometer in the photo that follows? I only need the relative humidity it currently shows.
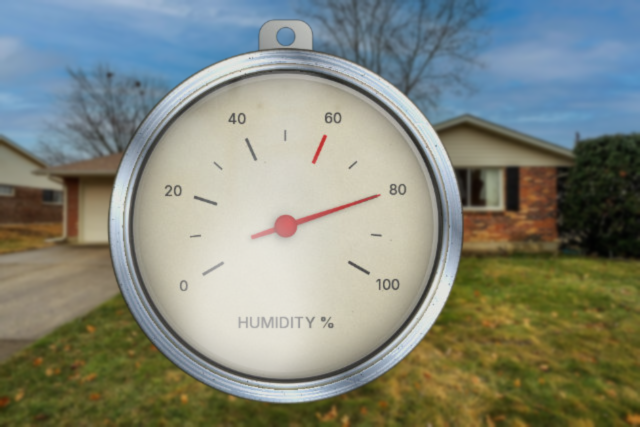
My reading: 80 %
